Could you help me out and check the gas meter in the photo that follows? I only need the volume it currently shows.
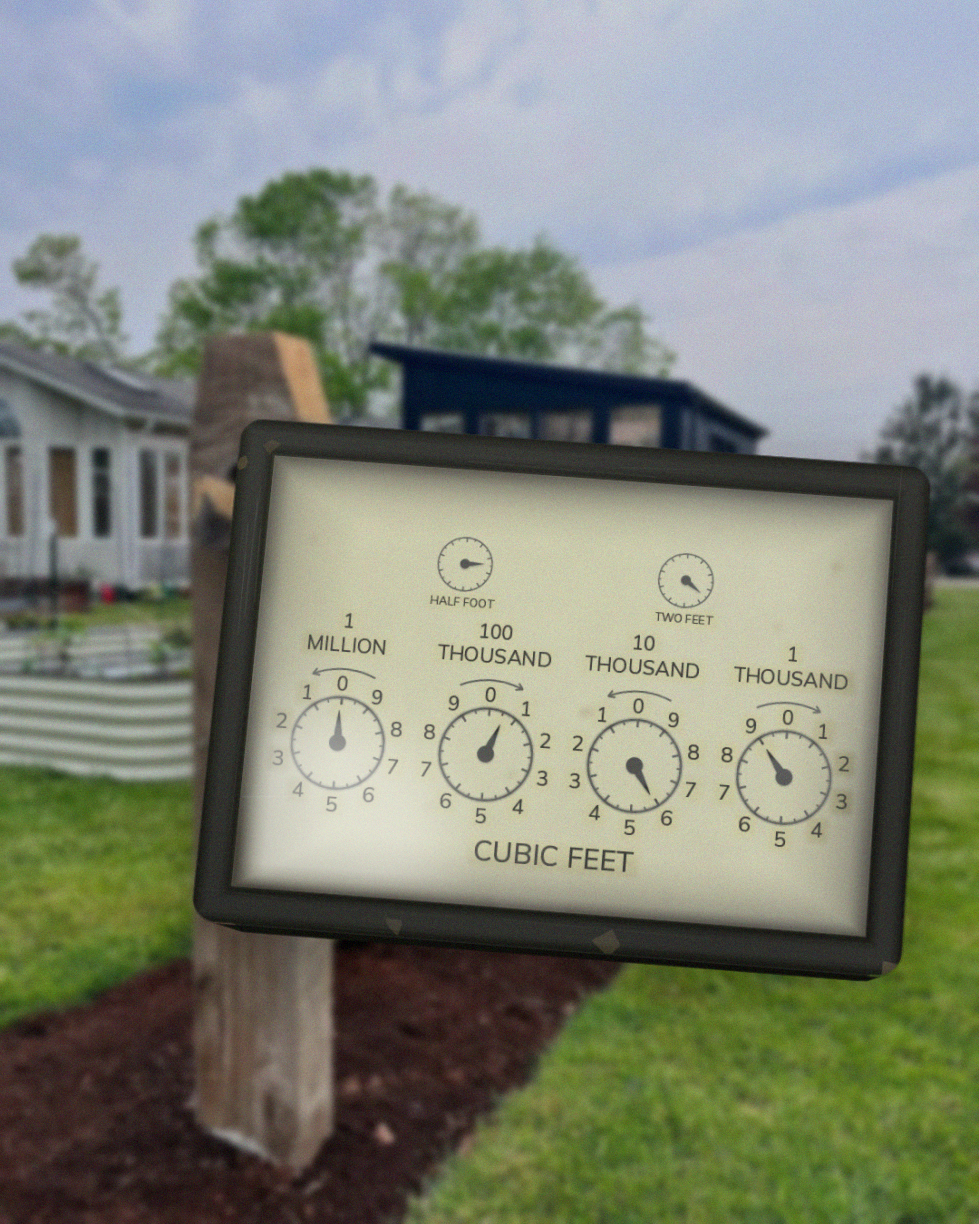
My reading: 5900 ft³
